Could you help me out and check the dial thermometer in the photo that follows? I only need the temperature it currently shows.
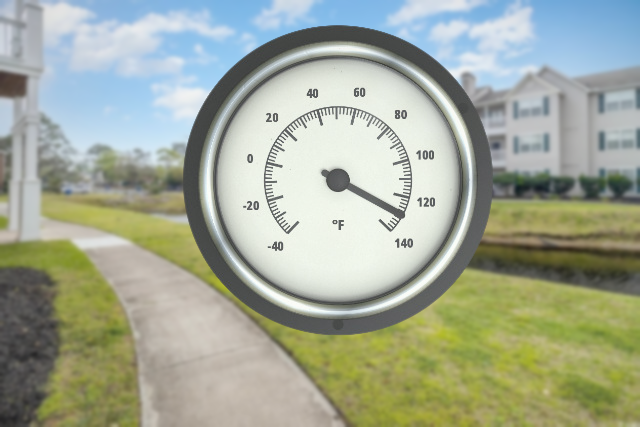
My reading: 130 °F
